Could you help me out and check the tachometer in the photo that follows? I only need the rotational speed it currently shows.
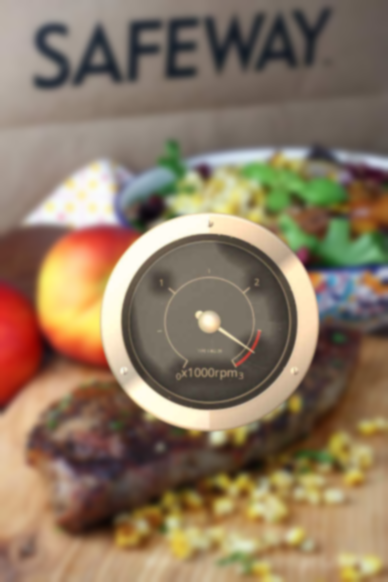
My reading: 2750 rpm
